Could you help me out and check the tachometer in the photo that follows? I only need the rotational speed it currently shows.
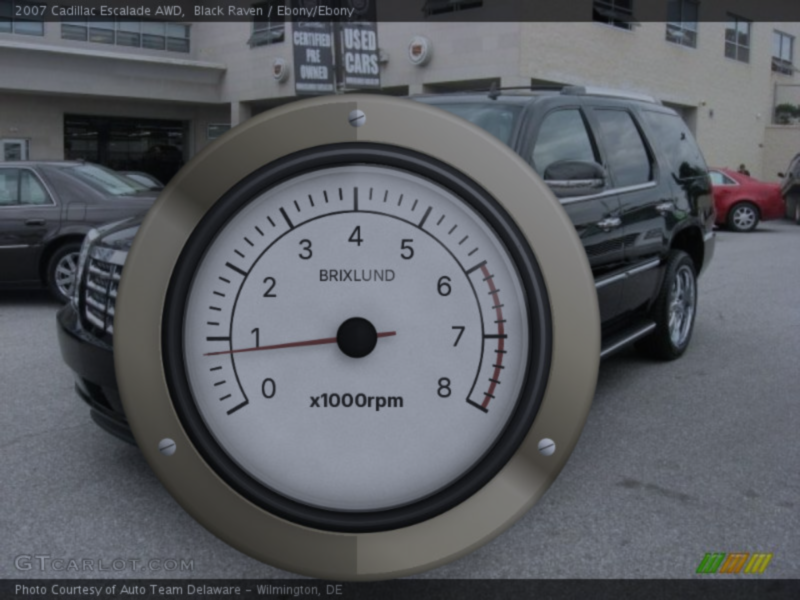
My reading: 800 rpm
